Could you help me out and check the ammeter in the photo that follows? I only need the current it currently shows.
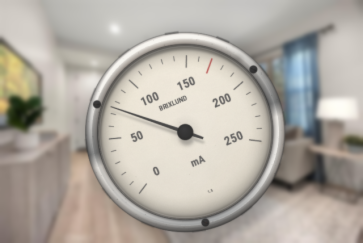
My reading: 75 mA
